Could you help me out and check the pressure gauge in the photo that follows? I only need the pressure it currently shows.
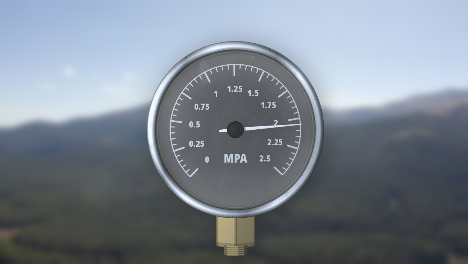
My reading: 2.05 MPa
